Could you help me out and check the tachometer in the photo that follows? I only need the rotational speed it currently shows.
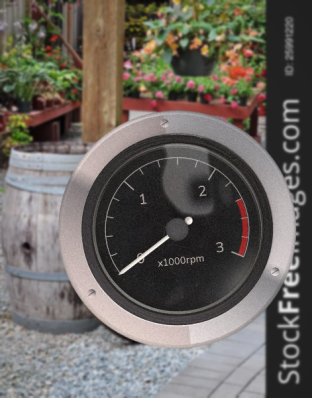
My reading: 0 rpm
